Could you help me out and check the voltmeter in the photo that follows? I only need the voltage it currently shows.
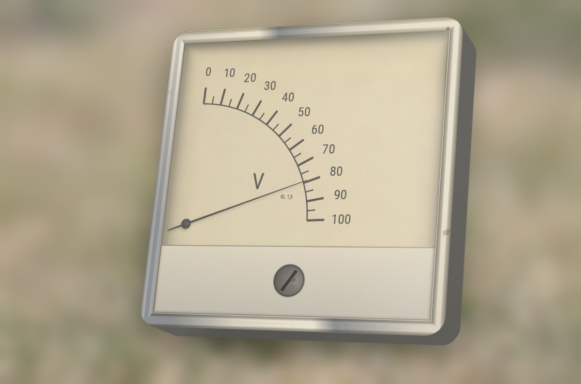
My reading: 80 V
